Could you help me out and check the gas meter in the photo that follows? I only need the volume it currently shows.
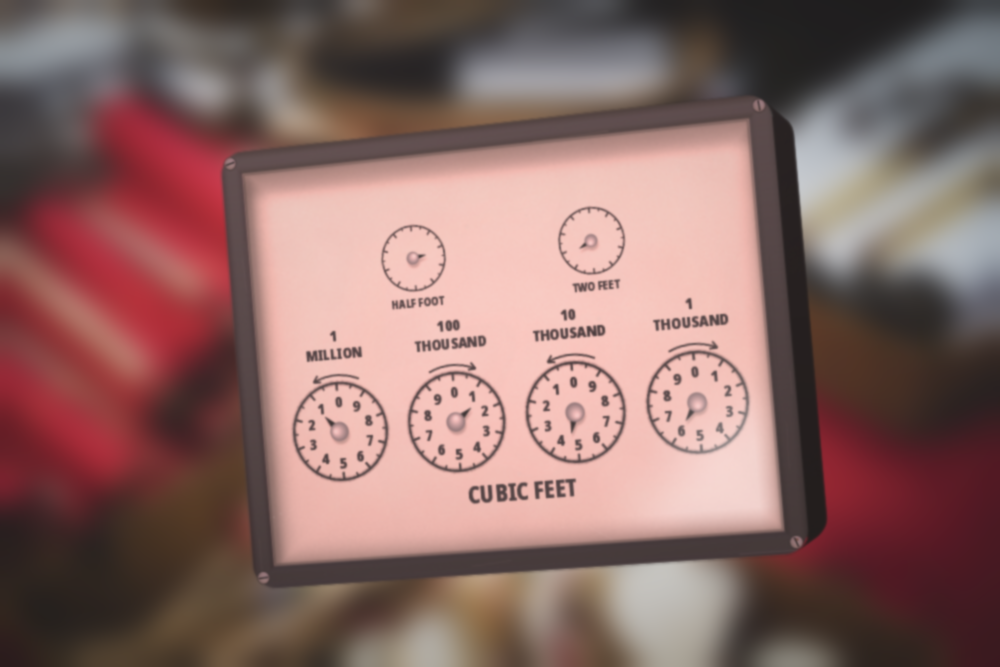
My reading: 114600 ft³
